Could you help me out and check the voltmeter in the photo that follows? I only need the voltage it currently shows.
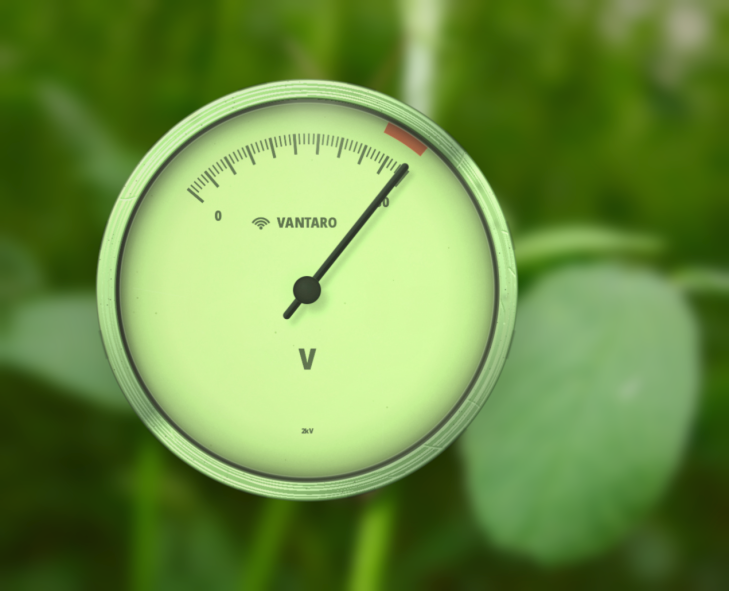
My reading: 49 V
